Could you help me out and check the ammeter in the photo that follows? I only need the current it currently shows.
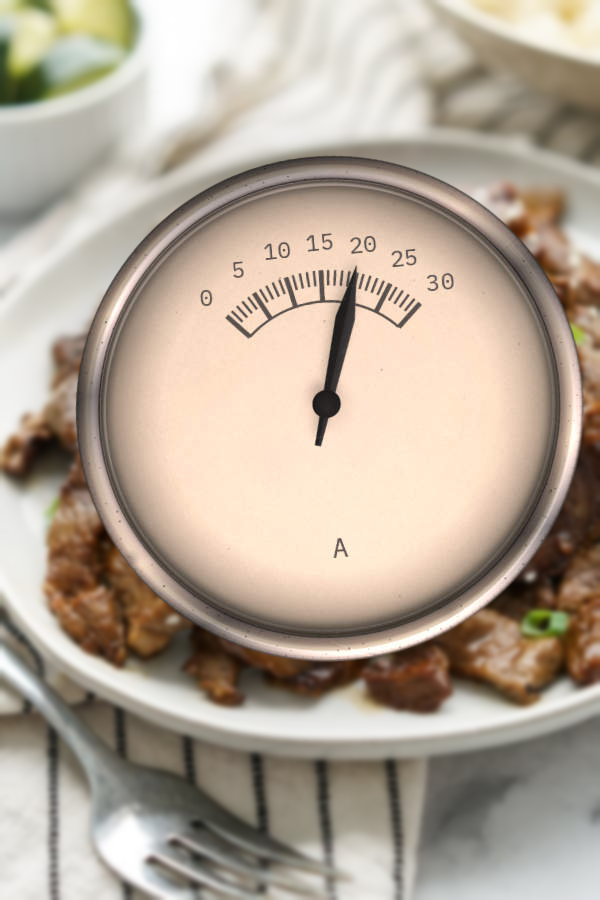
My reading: 20 A
